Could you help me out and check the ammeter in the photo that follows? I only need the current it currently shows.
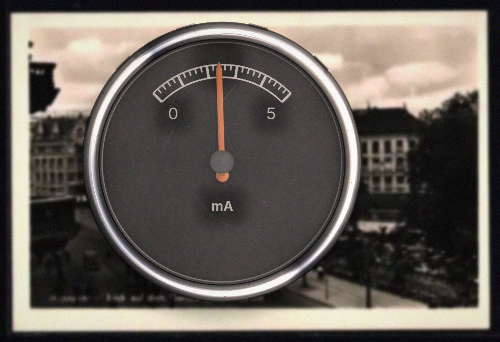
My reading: 2.4 mA
